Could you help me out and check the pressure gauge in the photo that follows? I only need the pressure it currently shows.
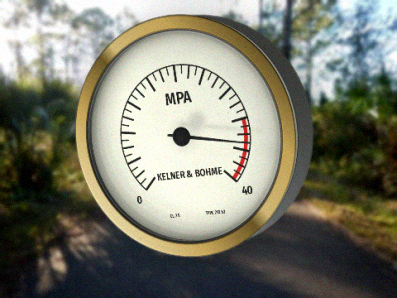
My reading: 35 MPa
